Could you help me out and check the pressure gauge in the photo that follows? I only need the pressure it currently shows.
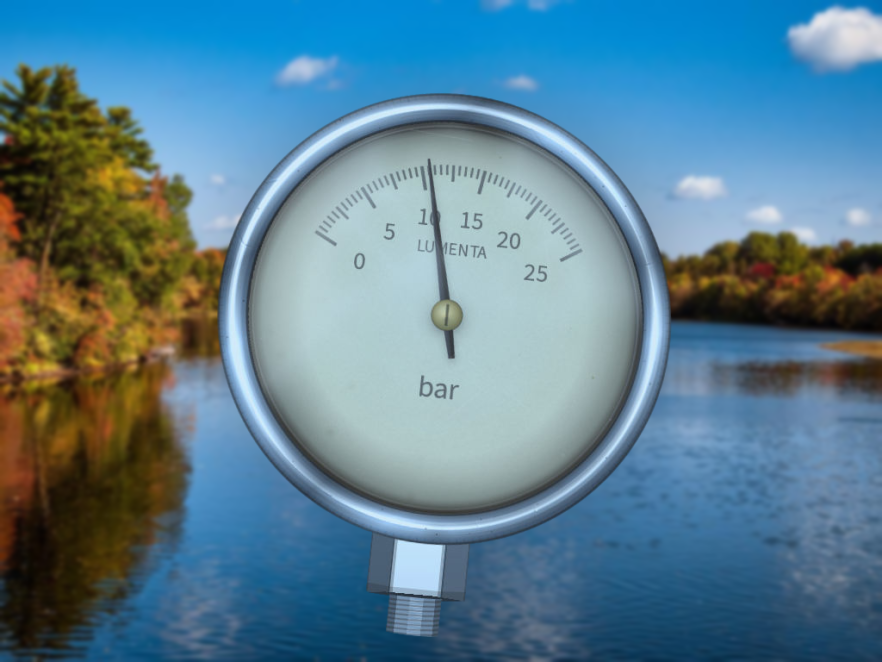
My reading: 10.5 bar
